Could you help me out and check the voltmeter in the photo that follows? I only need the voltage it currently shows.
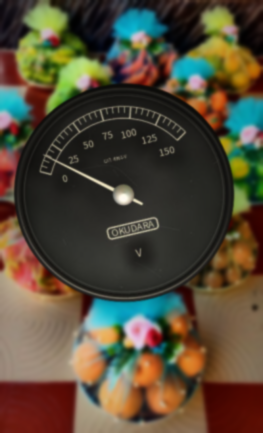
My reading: 15 V
